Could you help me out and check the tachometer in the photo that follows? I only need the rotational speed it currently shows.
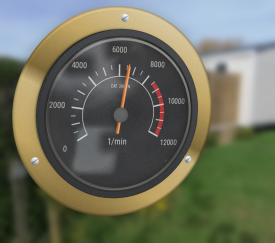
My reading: 6500 rpm
